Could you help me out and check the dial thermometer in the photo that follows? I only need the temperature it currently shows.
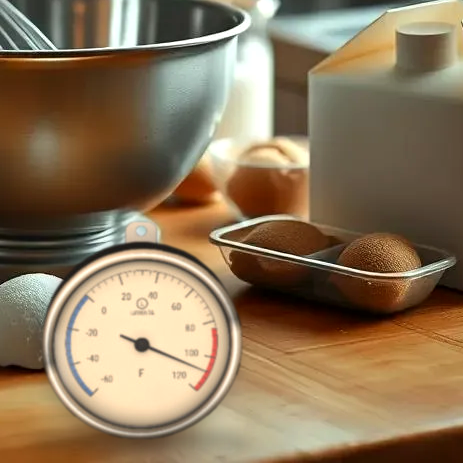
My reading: 108 °F
